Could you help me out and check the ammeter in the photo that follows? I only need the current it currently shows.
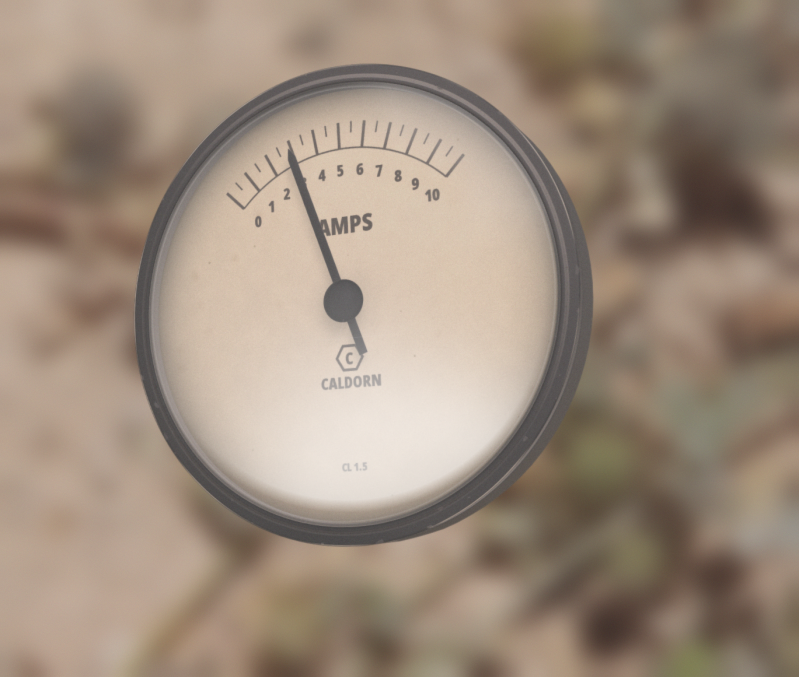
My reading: 3 A
